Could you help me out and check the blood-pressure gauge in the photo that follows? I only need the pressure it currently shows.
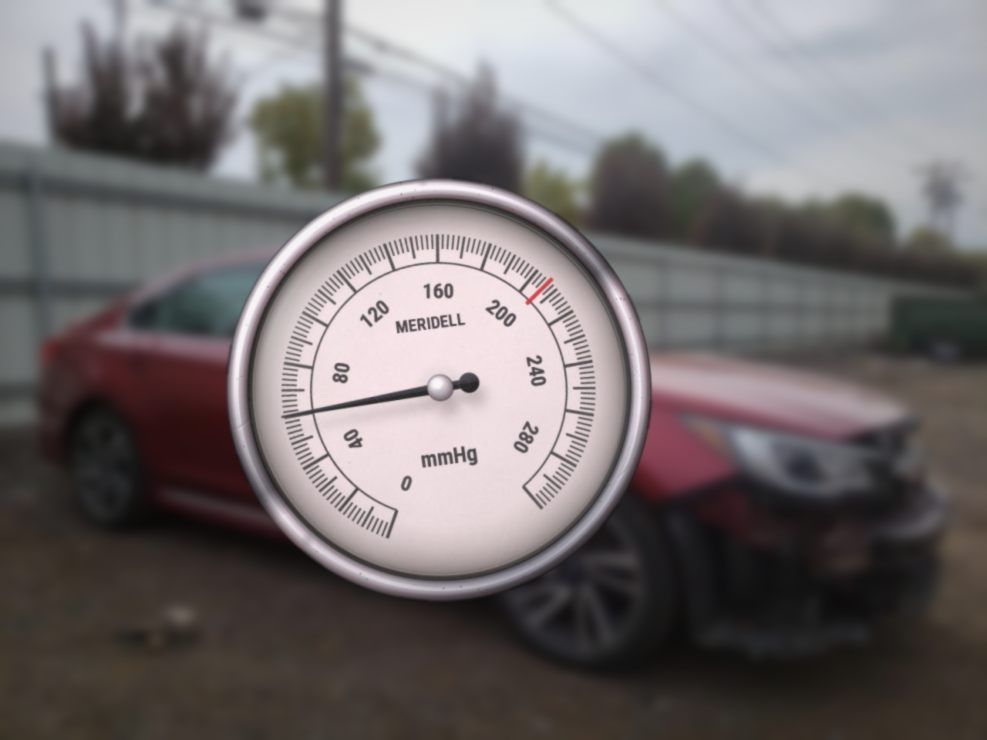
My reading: 60 mmHg
